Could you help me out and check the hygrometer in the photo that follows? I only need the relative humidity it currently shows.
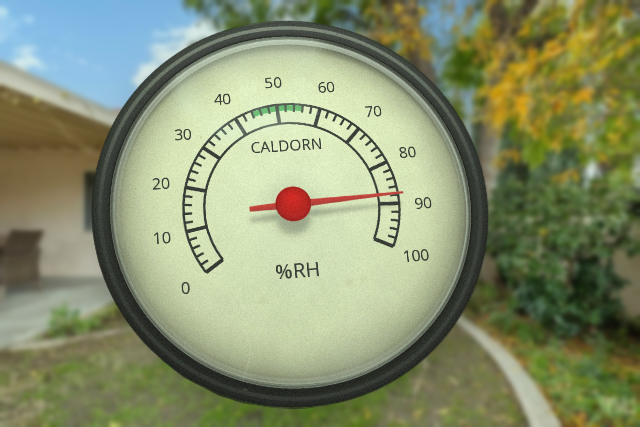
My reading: 88 %
